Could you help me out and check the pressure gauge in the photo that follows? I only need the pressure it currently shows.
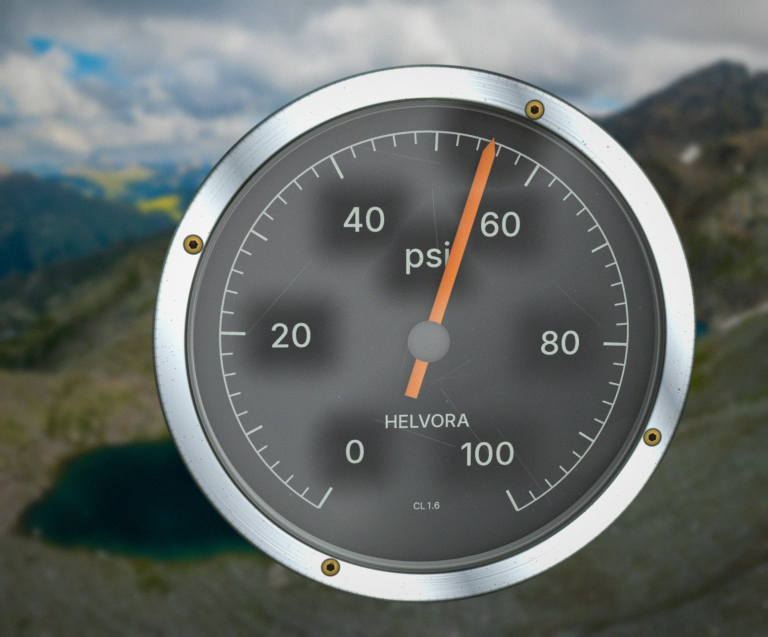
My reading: 55 psi
